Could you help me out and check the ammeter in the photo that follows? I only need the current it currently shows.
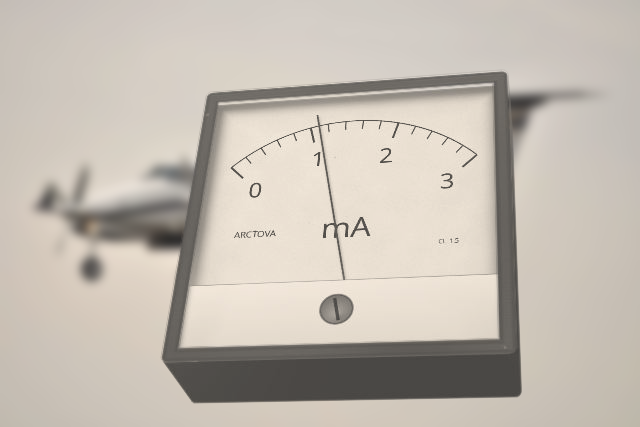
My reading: 1.1 mA
